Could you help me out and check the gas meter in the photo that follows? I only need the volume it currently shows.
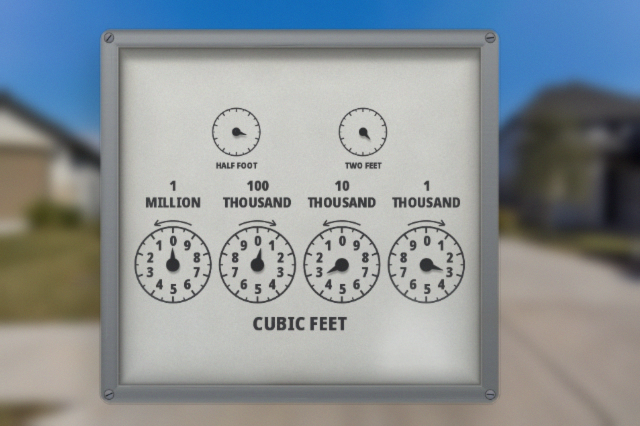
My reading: 3300 ft³
